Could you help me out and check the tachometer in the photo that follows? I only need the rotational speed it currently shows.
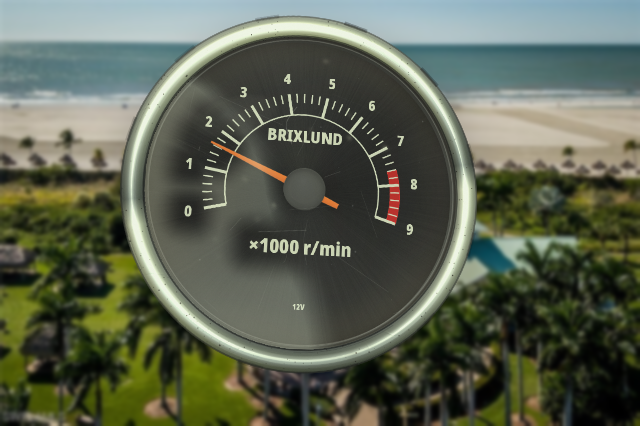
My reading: 1600 rpm
